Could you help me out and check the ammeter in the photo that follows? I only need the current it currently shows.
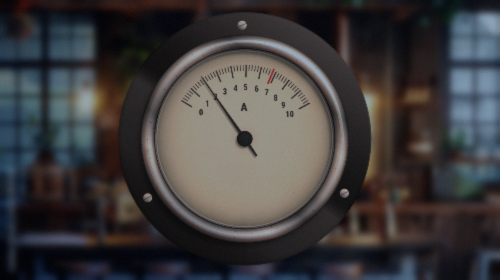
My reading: 2 A
